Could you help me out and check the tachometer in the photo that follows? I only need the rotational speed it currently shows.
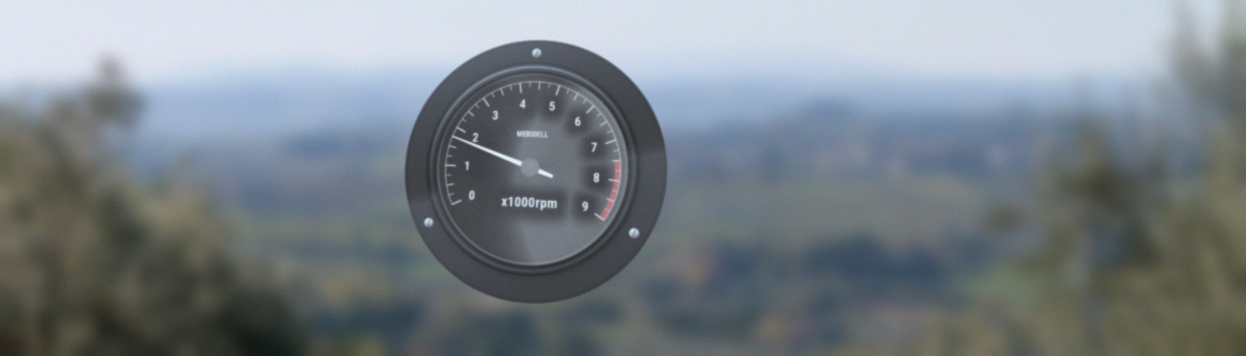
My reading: 1750 rpm
